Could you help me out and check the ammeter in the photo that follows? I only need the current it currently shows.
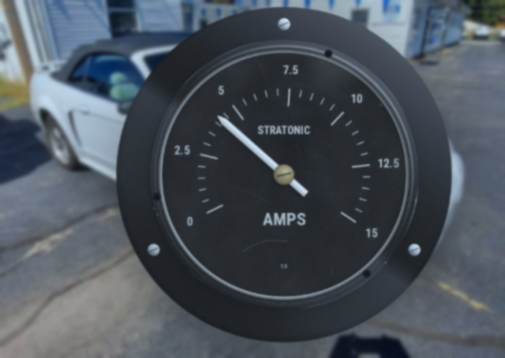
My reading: 4.25 A
